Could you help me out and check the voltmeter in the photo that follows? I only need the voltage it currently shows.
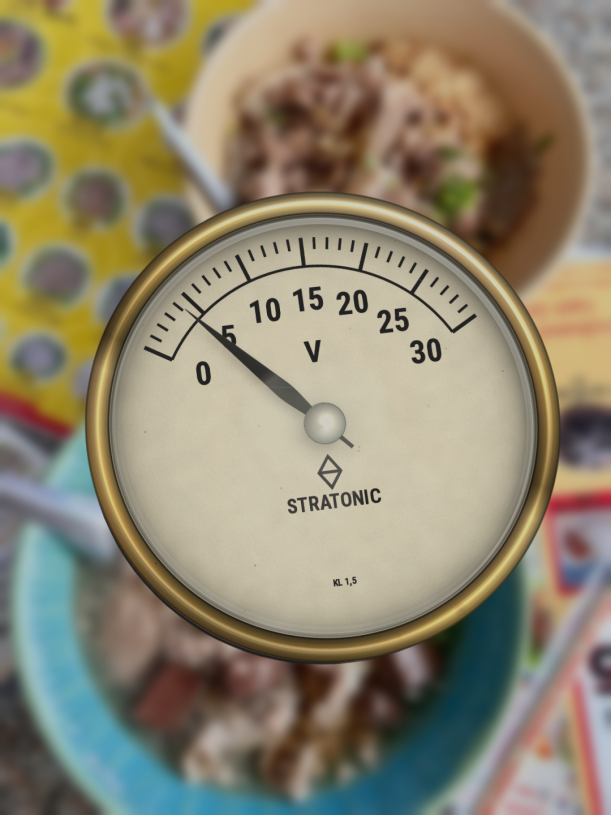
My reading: 4 V
